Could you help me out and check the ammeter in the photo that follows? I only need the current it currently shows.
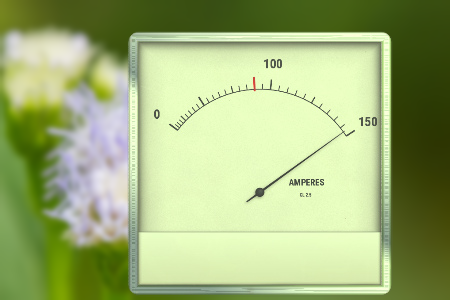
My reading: 147.5 A
